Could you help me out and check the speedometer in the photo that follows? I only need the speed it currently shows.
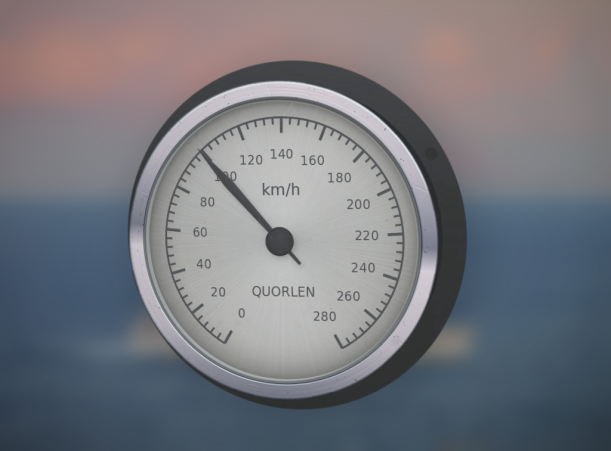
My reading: 100 km/h
